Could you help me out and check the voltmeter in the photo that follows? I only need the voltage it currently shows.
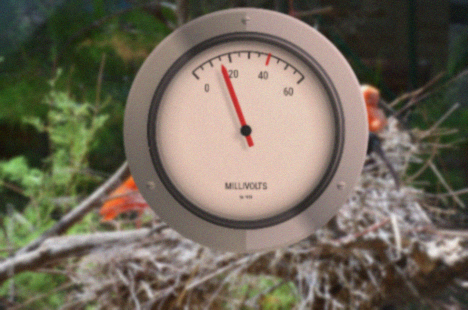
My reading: 15 mV
